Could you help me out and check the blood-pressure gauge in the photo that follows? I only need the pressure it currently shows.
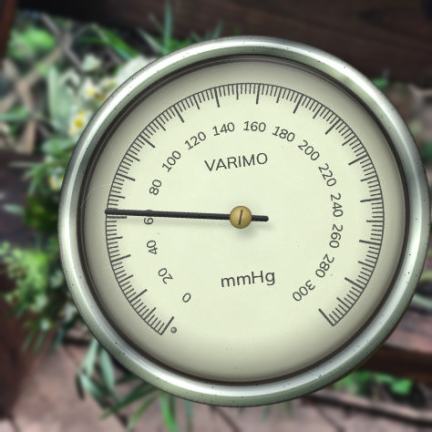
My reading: 62 mmHg
